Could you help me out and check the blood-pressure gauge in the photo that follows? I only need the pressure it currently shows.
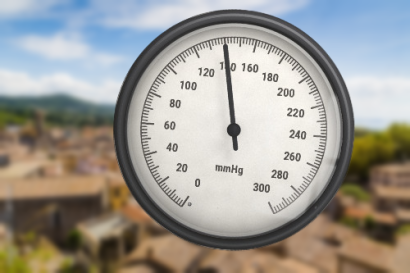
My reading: 140 mmHg
